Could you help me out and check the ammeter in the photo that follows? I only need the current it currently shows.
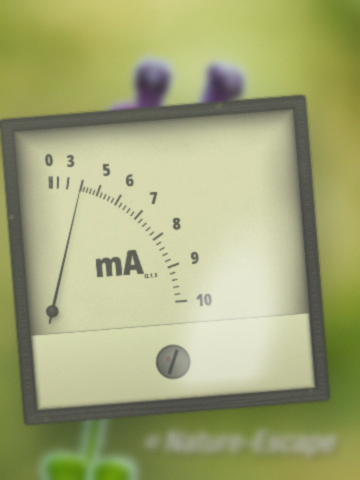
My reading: 4 mA
